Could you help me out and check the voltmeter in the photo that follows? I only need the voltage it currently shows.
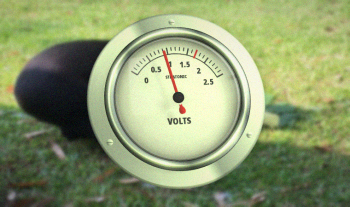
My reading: 0.9 V
